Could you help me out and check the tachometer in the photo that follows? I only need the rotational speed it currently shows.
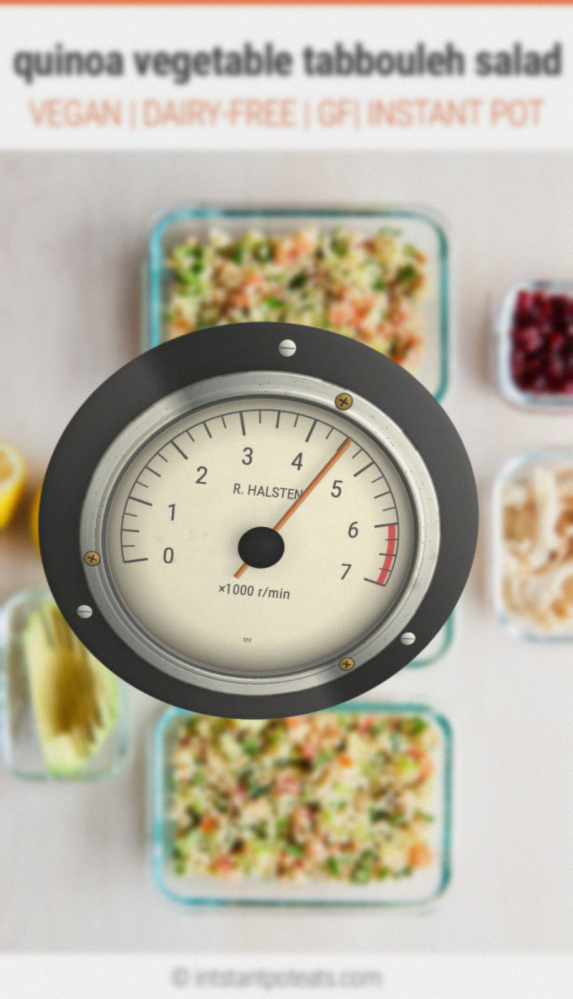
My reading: 4500 rpm
